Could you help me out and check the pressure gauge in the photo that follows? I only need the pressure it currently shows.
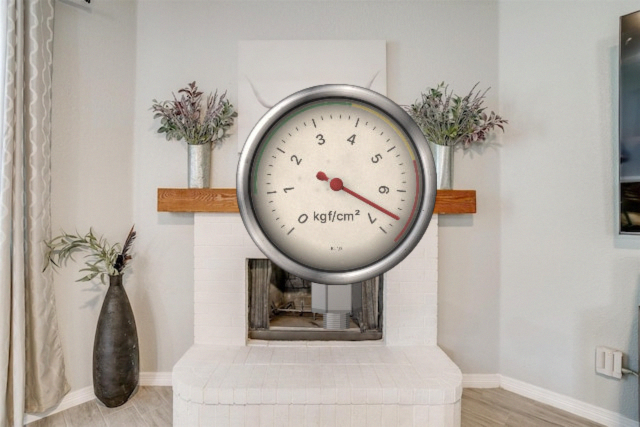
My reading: 6.6 kg/cm²
